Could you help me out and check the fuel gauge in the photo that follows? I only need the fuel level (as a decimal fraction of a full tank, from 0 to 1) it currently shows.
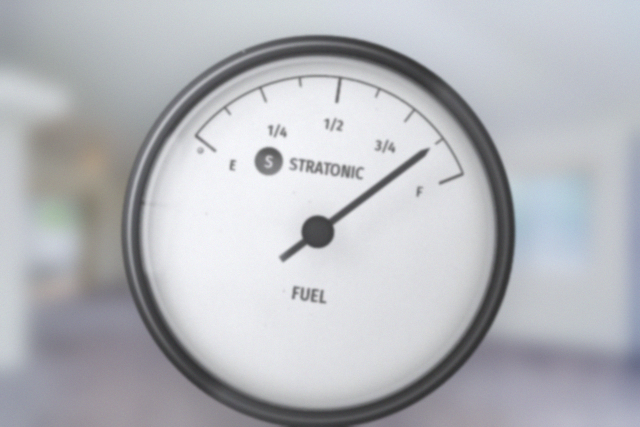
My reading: 0.875
